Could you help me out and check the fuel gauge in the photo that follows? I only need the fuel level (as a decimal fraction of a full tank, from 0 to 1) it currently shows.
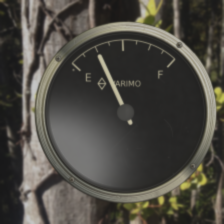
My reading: 0.25
